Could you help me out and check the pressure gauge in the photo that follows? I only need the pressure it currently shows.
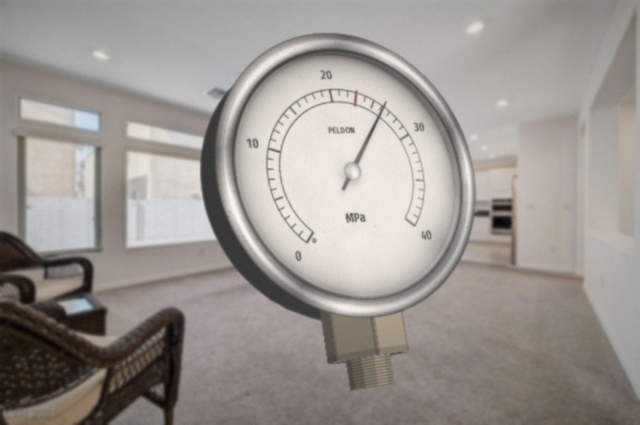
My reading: 26 MPa
